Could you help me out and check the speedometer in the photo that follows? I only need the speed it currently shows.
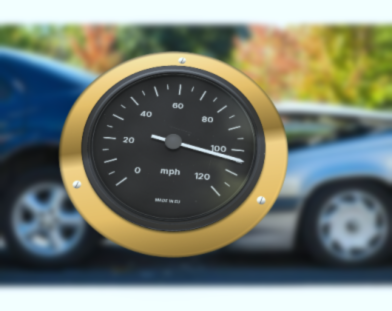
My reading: 105 mph
